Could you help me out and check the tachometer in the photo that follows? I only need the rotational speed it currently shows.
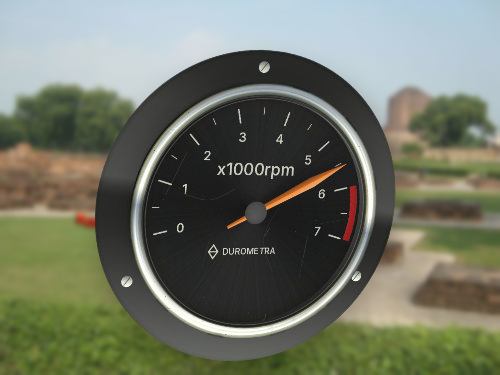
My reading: 5500 rpm
